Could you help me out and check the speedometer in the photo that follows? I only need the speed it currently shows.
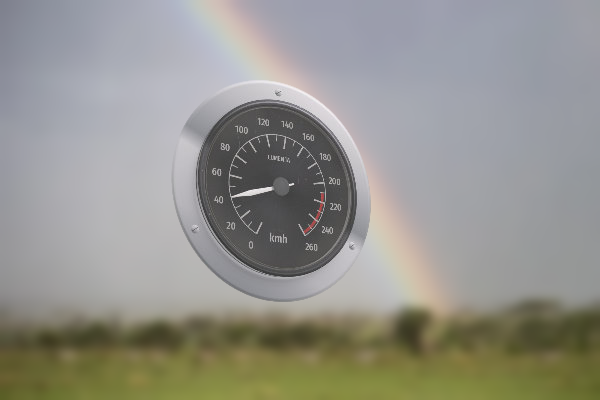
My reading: 40 km/h
